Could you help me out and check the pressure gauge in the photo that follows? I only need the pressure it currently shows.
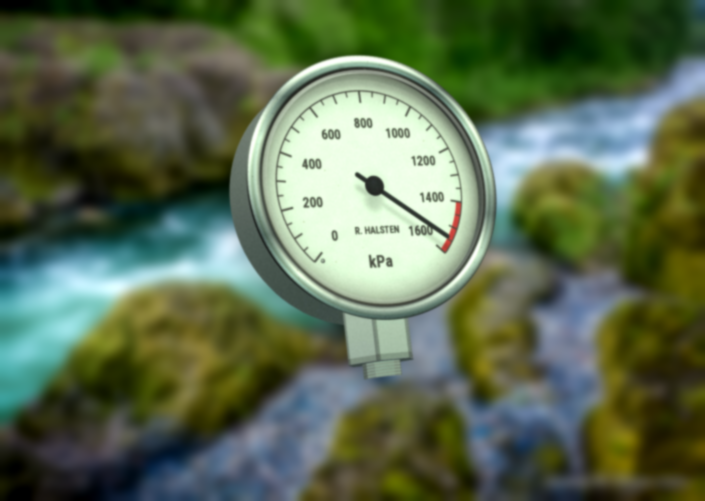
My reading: 1550 kPa
